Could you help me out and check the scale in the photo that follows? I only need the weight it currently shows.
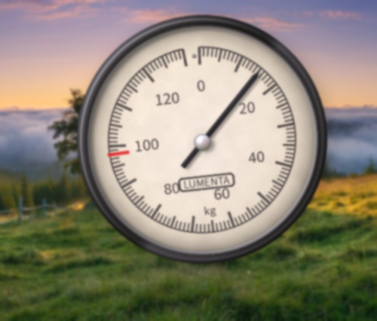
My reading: 15 kg
